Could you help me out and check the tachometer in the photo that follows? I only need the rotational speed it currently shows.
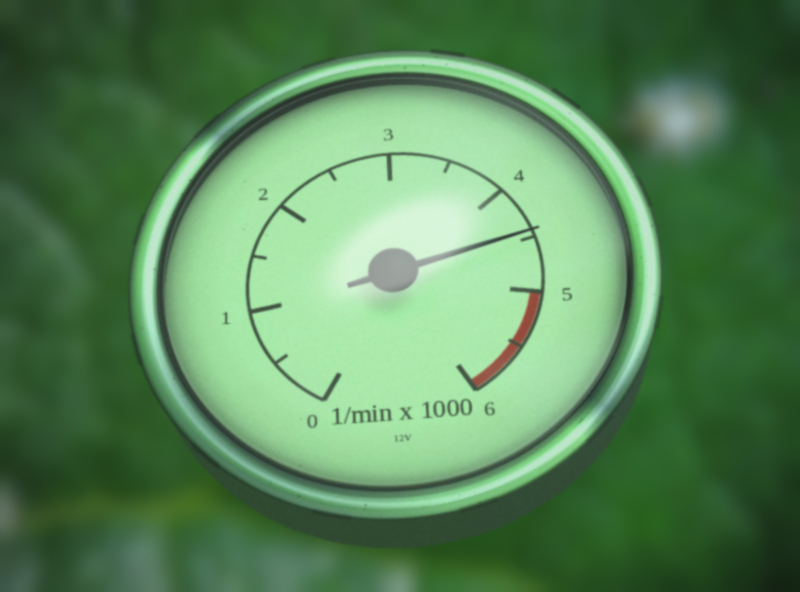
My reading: 4500 rpm
